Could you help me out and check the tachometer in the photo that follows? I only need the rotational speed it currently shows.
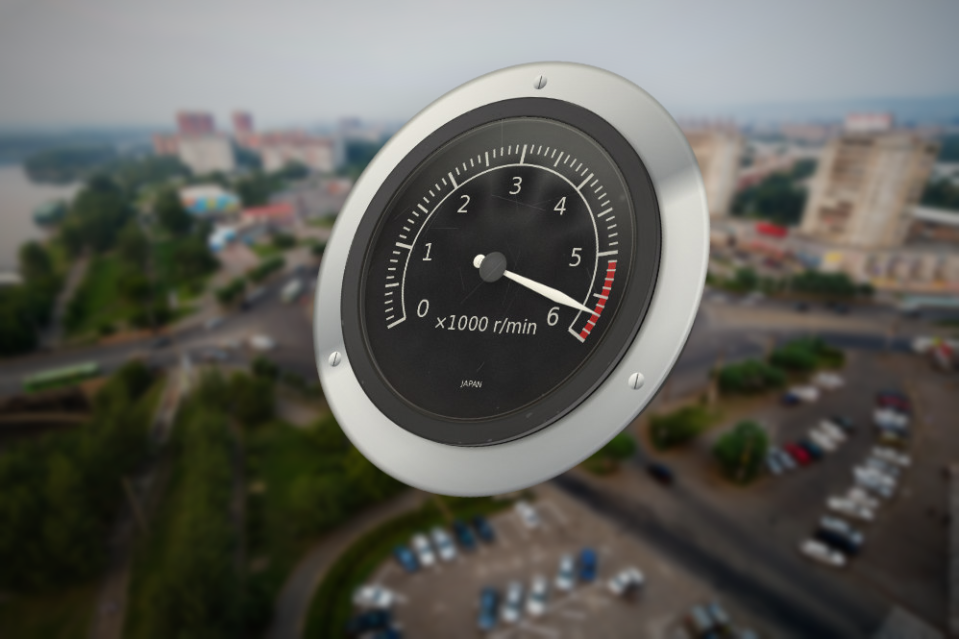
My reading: 5700 rpm
